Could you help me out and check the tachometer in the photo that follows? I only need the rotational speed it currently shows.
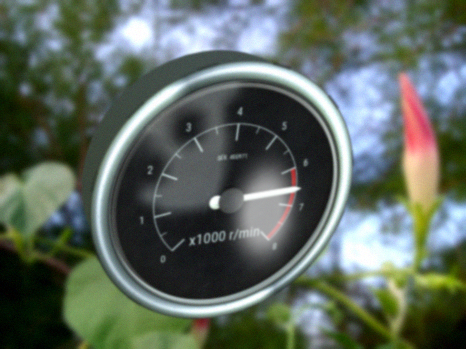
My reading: 6500 rpm
